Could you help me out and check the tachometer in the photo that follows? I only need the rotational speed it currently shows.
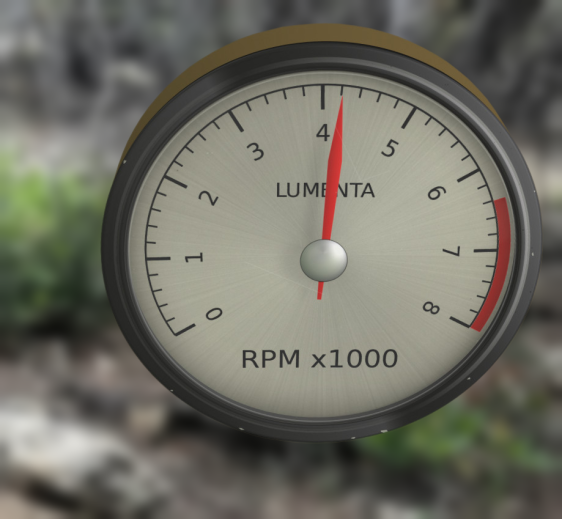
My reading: 4200 rpm
